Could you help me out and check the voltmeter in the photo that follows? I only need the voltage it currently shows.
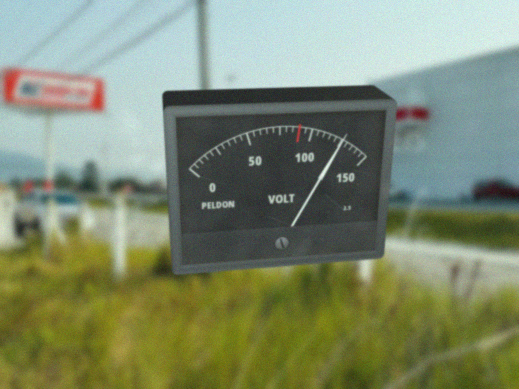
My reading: 125 V
